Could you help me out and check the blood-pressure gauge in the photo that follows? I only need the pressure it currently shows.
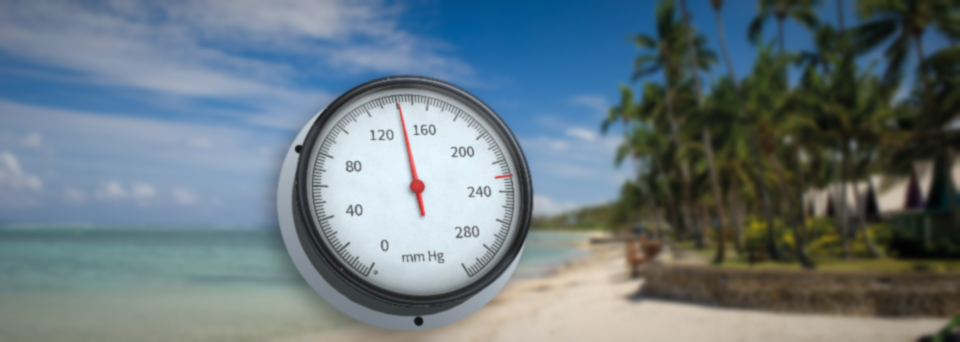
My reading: 140 mmHg
